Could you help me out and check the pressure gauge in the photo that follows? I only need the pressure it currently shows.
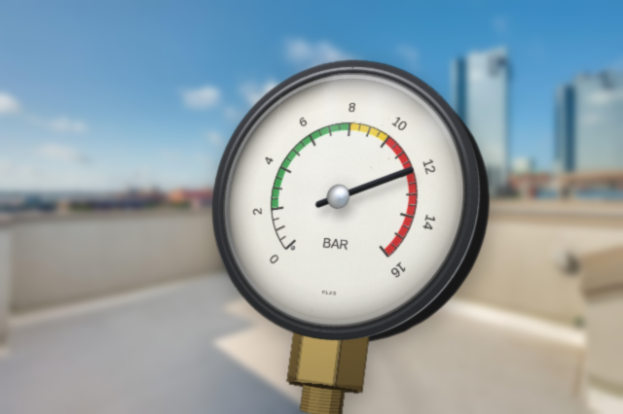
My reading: 12 bar
